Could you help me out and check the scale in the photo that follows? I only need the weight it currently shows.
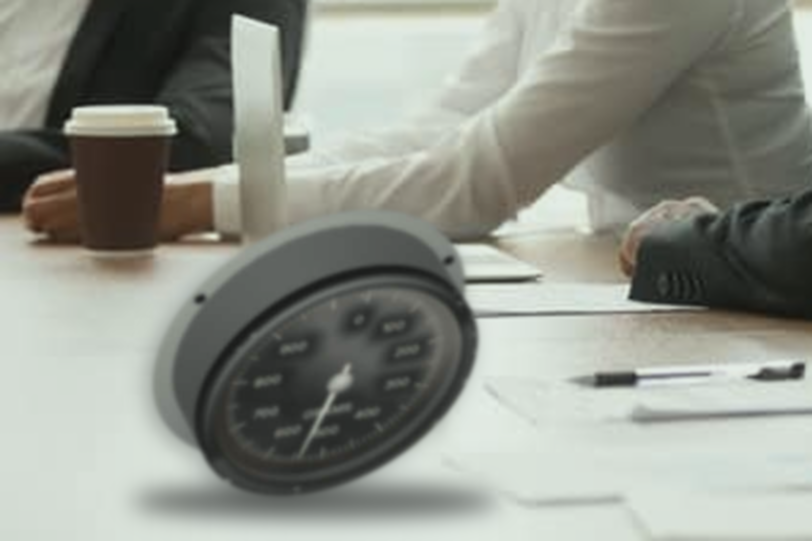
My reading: 550 g
